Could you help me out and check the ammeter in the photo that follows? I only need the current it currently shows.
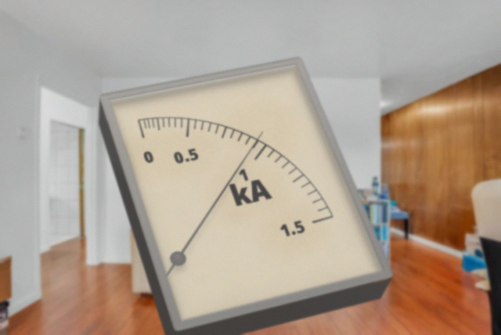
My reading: 0.95 kA
